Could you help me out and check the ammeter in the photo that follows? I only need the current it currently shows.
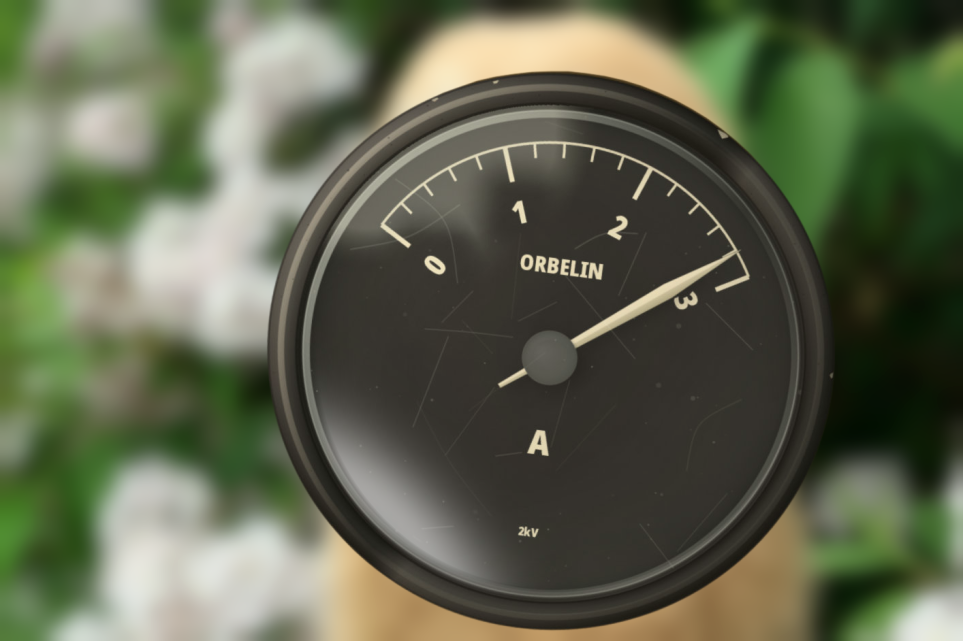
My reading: 2.8 A
